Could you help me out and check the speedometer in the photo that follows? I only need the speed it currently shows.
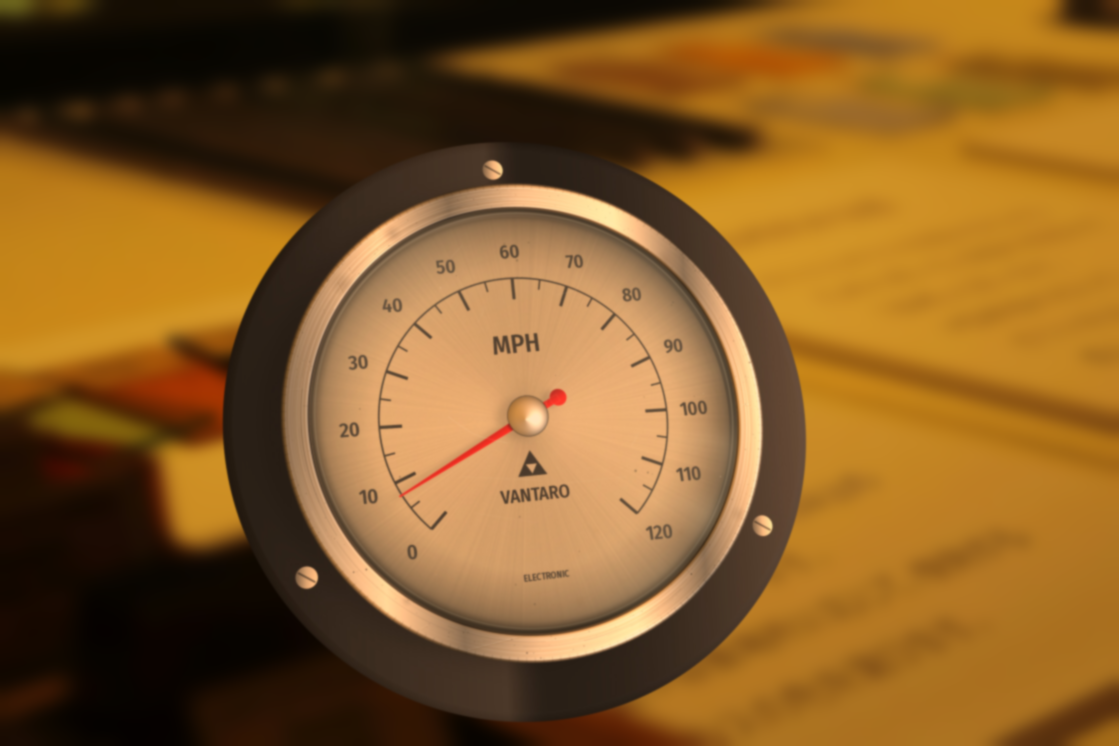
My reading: 7.5 mph
